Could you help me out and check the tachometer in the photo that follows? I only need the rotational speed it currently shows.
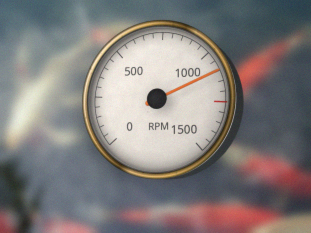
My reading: 1100 rpm
